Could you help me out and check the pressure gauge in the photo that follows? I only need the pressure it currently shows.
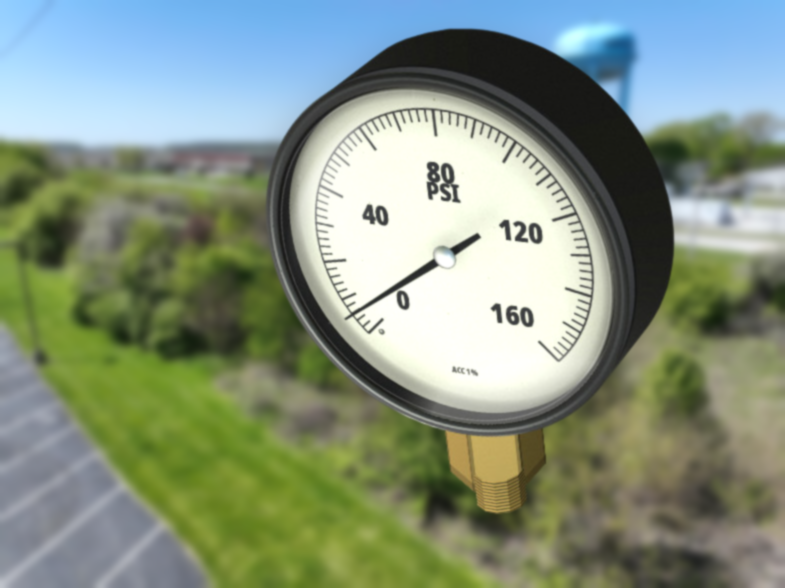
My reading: 6 psi
